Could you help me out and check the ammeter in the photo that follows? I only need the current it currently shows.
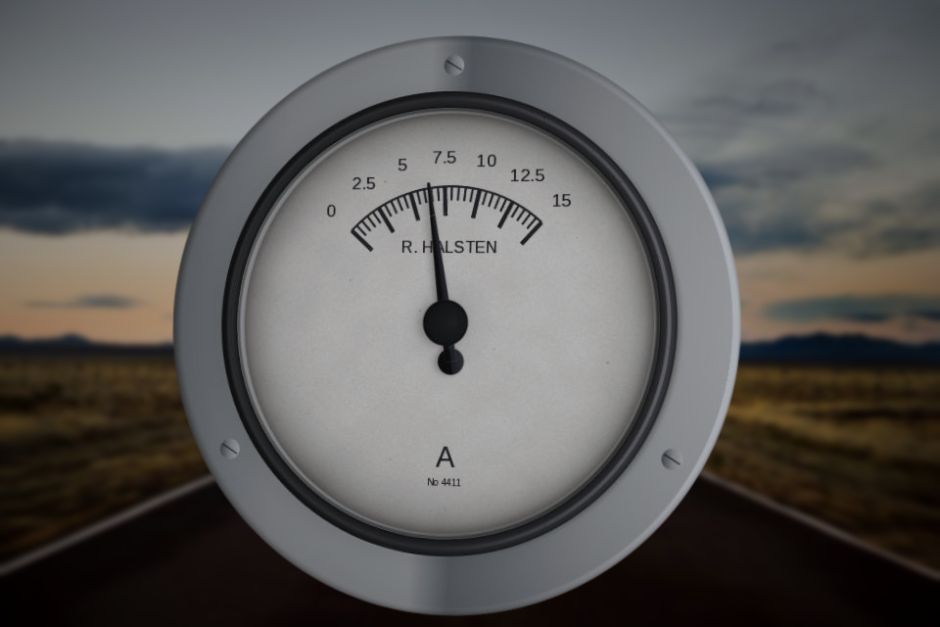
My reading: 6.5 A
